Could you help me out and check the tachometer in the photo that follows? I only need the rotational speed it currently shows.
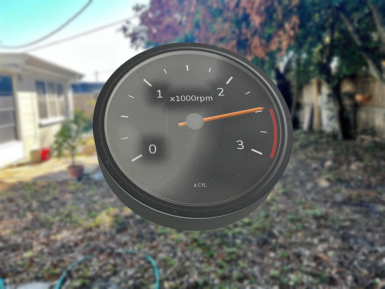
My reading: 2500 rpm
